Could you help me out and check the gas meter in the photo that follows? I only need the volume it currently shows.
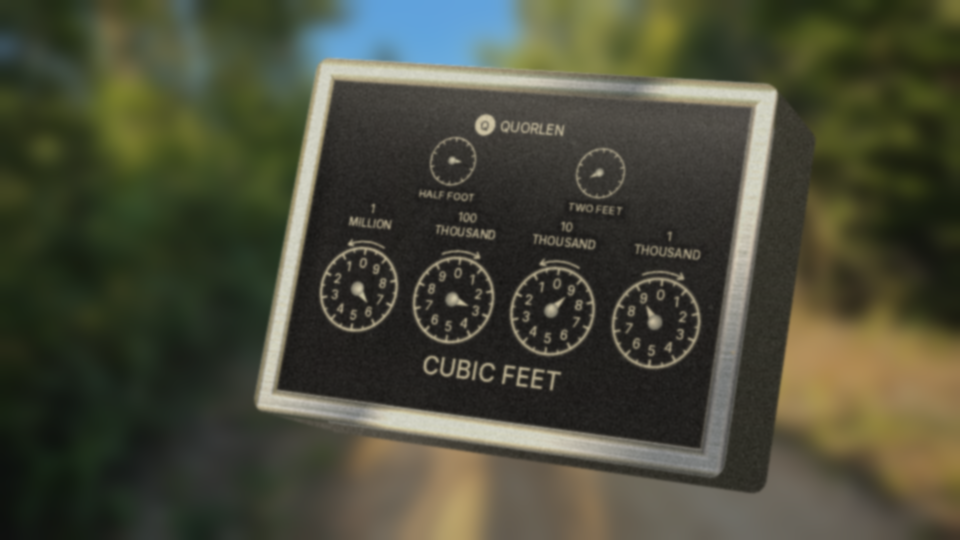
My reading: 628900 ft³
